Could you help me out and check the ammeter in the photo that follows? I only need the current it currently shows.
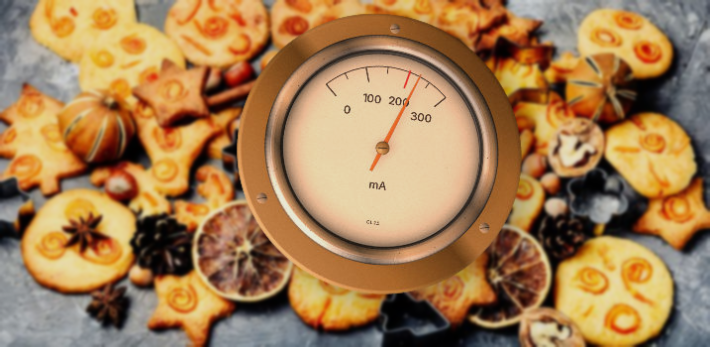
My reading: 225 mA
